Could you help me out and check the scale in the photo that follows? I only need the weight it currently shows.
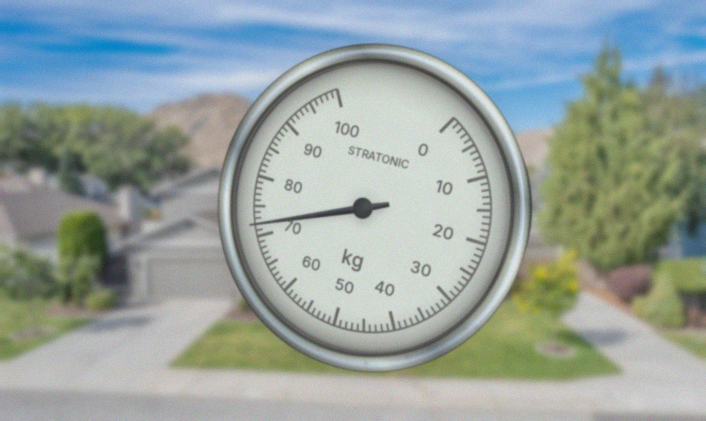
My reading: 72 kg
